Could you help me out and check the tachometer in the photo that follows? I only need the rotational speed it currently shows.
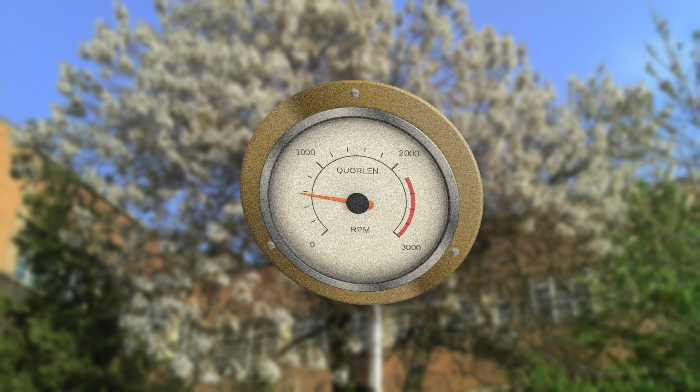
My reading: 600 rpm
